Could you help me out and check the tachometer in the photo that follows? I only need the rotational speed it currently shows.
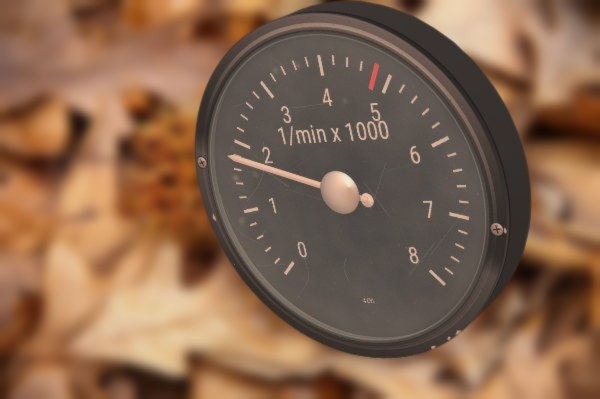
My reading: 1800 rpm
